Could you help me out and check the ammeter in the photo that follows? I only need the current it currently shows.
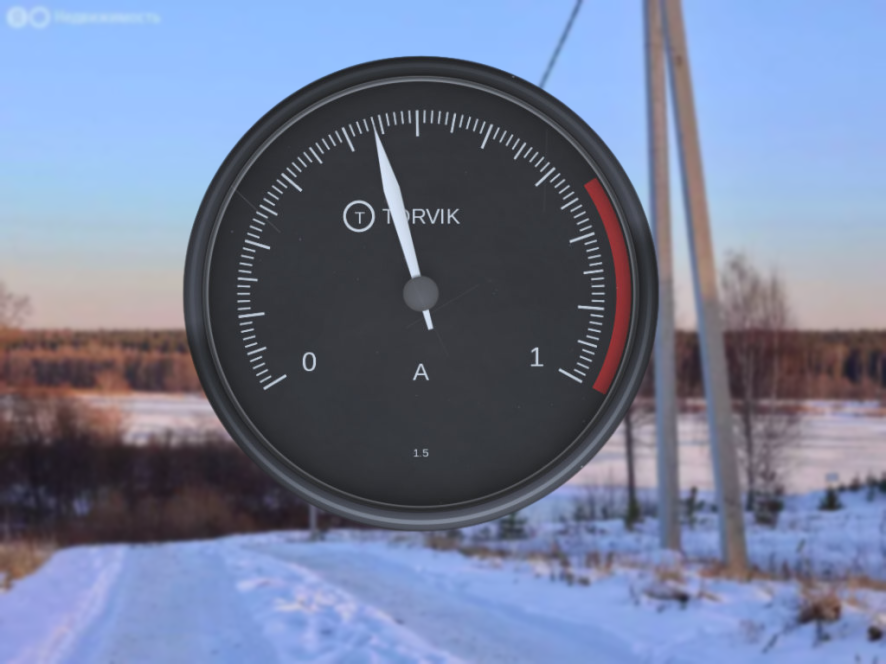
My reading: 0.44 A
